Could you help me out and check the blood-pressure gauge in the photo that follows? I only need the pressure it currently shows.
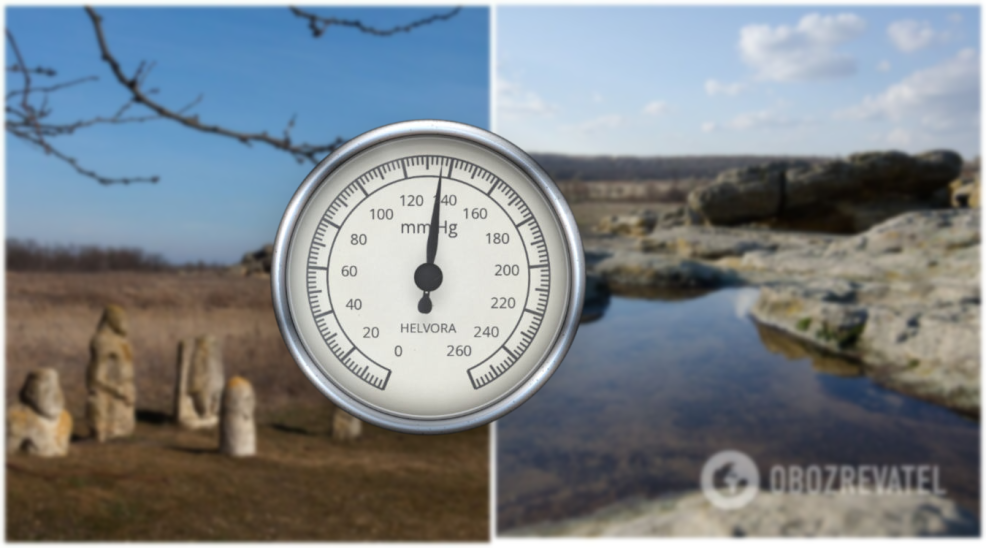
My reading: 136 mmHg
